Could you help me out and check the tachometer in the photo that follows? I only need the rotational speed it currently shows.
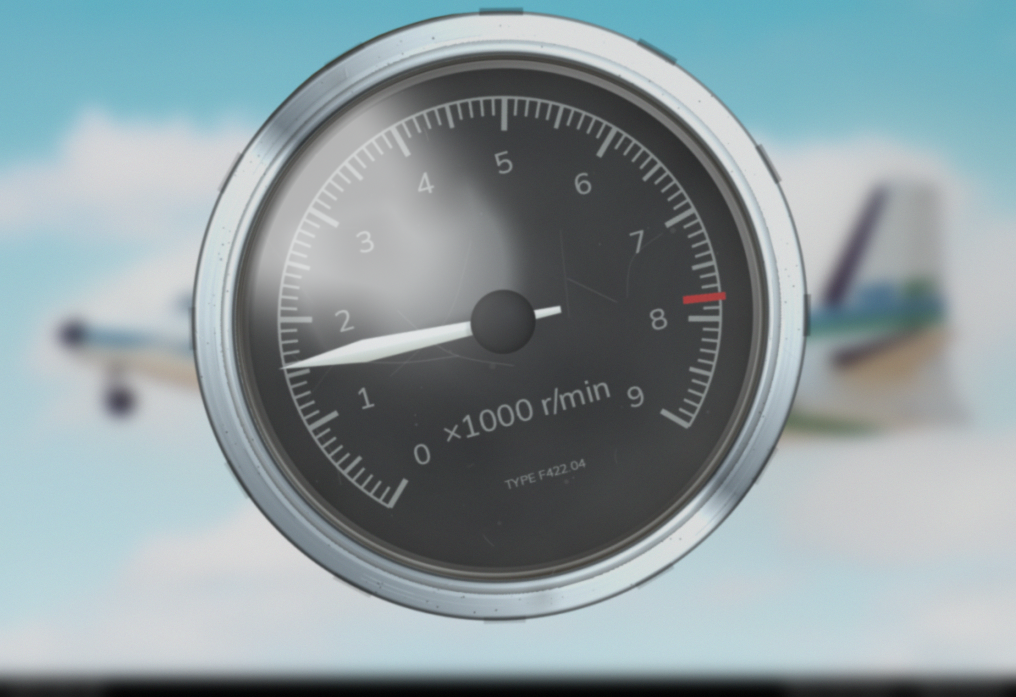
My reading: 1600 rpm
